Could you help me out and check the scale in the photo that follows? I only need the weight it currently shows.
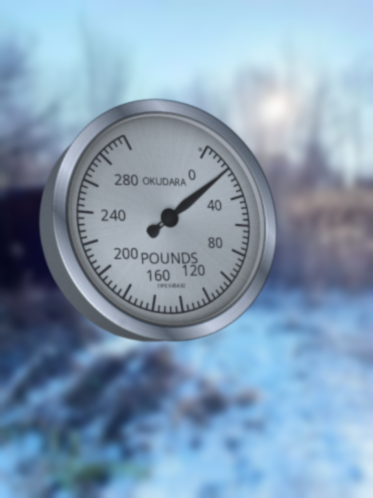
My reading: 20 lb
